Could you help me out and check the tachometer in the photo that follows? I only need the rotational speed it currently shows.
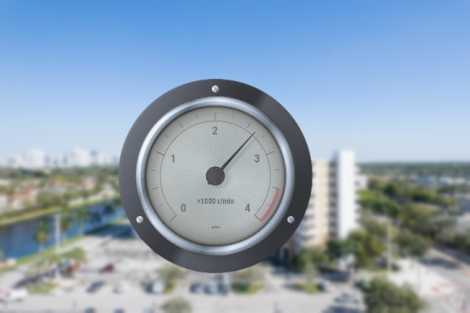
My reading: 2625 rpm
